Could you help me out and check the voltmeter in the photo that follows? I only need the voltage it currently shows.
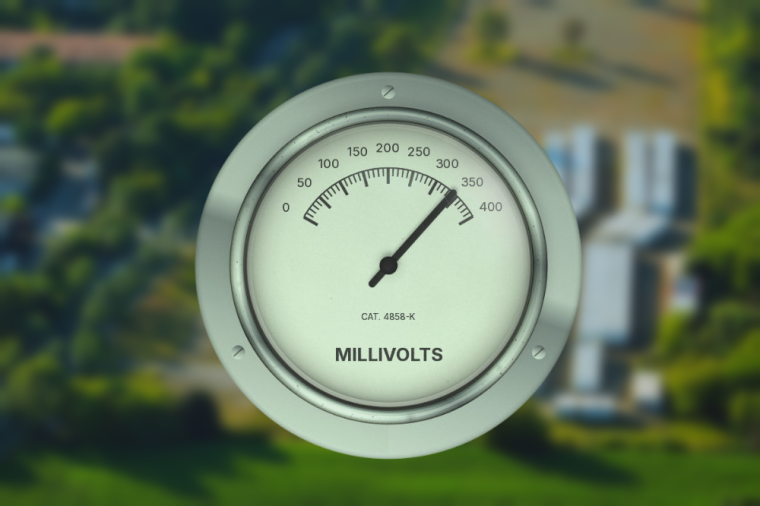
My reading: 340 mV
